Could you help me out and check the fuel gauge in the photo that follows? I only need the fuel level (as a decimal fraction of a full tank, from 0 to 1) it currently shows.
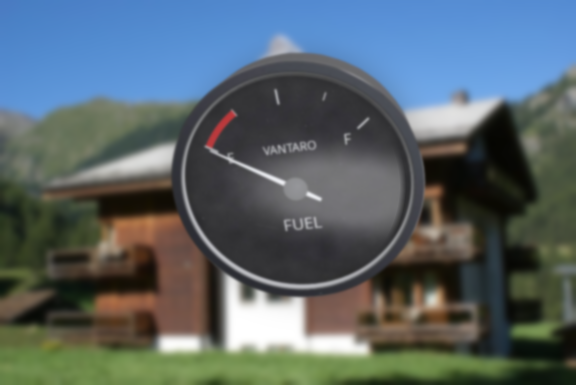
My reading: 0
